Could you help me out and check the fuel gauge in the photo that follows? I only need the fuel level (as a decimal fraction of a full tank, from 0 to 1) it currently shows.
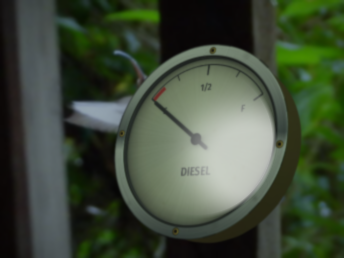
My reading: 0
